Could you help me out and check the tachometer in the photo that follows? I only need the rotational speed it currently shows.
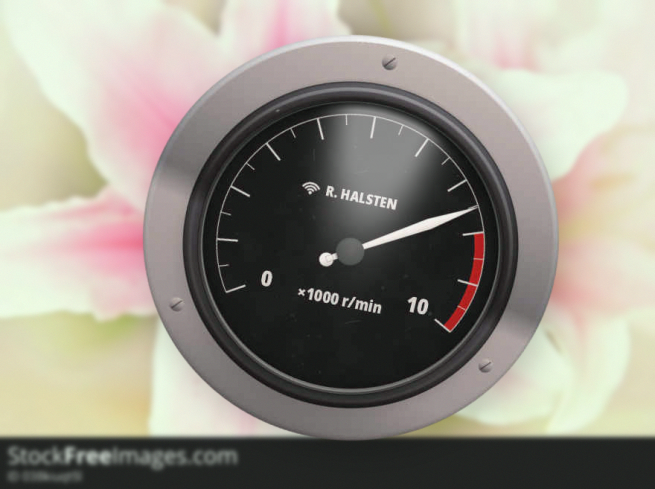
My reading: 7500 rpm
